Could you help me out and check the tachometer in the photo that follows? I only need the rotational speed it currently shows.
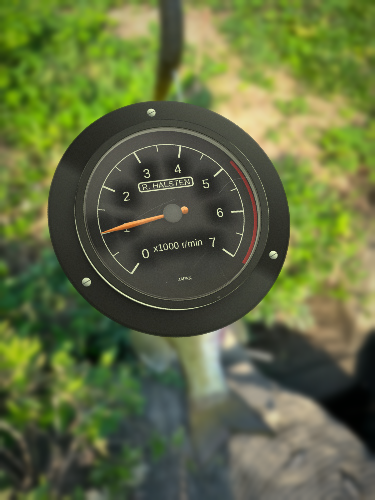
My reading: 1000 rpm
